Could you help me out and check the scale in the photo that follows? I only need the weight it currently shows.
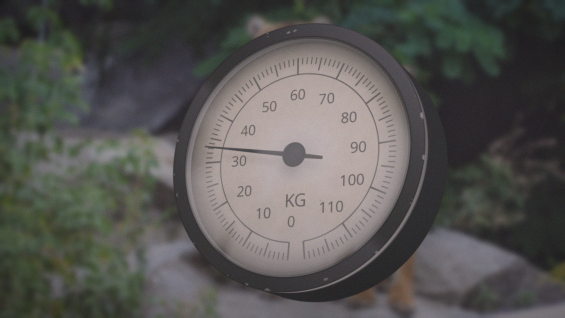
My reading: 33 kg
